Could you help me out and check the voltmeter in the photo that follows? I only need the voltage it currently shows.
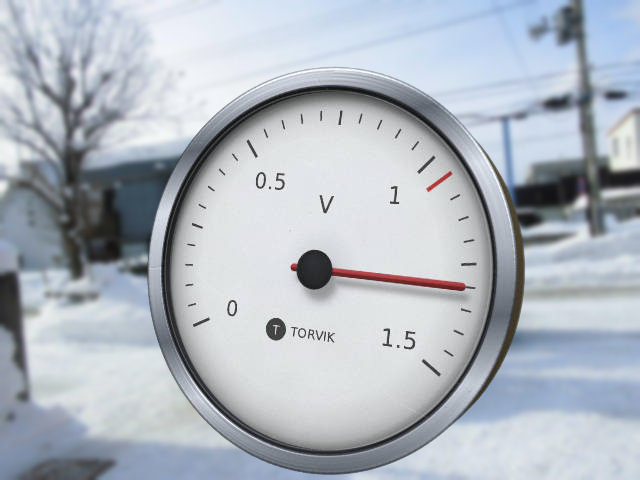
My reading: 1.3 V
